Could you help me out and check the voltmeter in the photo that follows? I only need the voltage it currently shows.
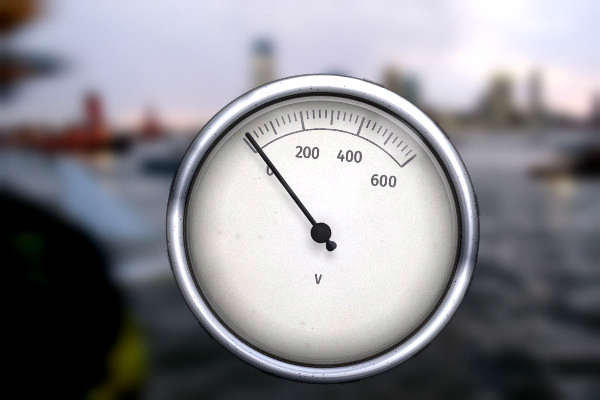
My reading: 20 V
